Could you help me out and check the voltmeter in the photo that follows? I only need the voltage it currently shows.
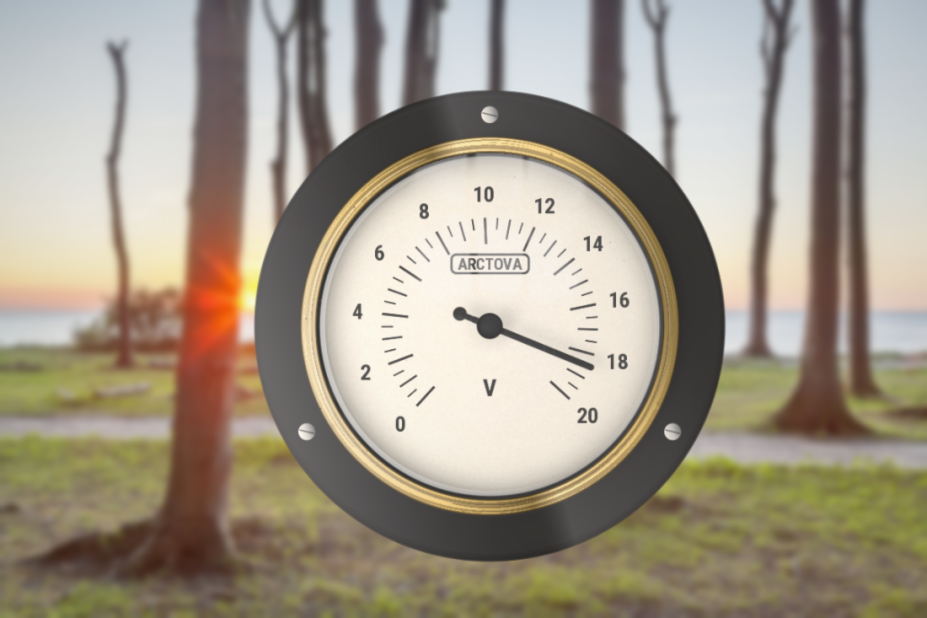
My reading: 18.5 V
